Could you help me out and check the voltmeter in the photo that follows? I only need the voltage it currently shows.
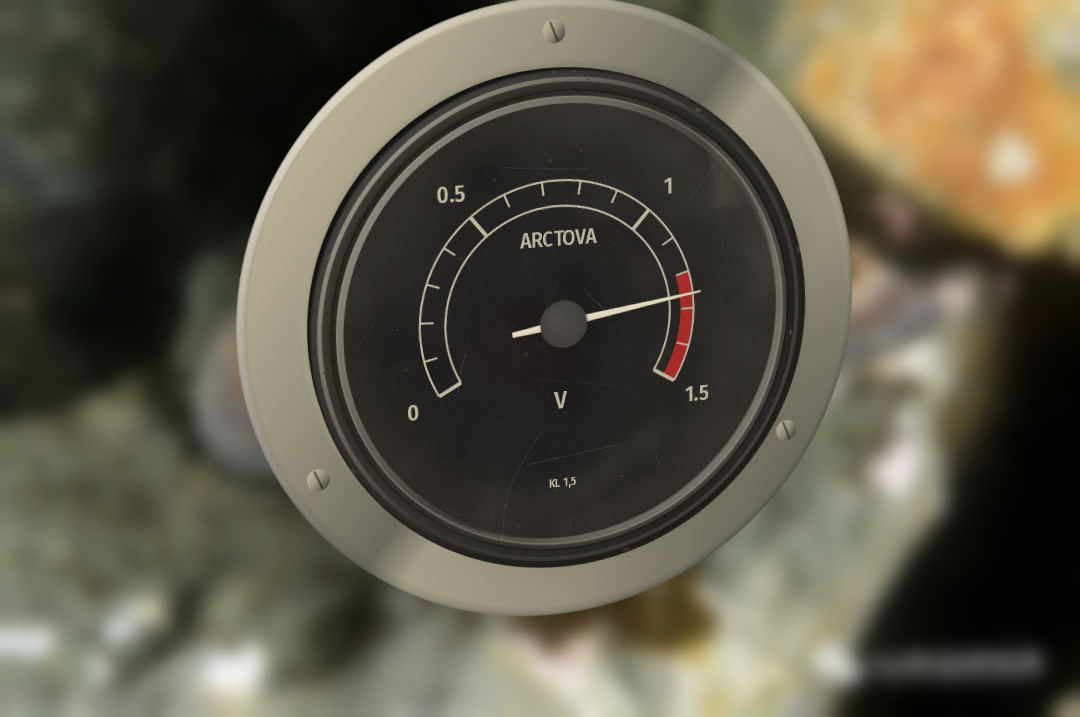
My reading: 1.25 V
